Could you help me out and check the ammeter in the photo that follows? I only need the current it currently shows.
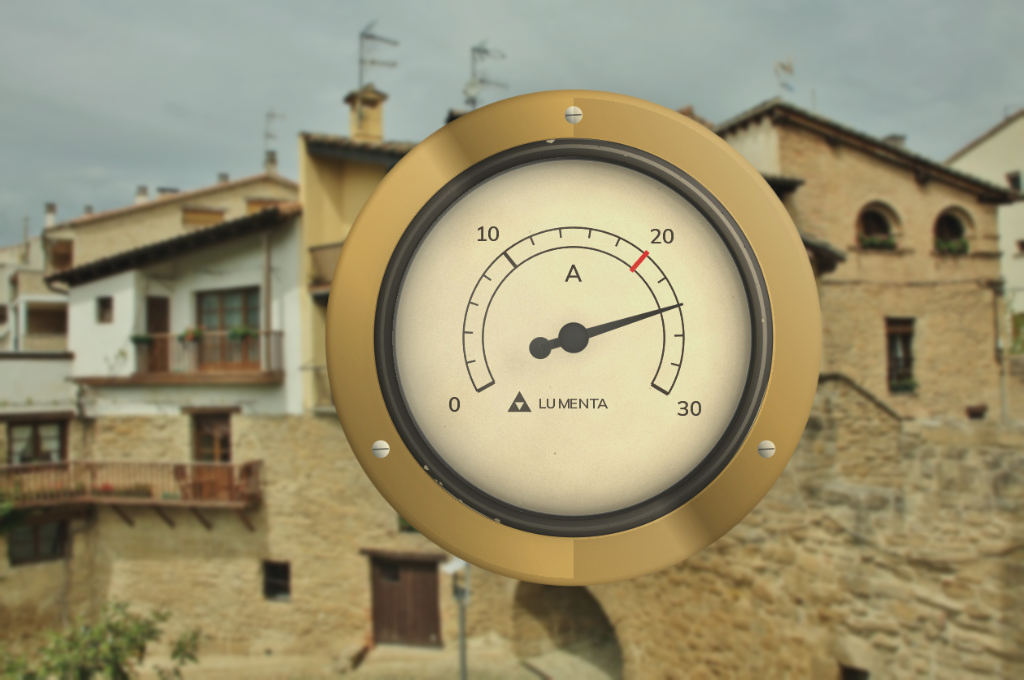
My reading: 24 A
